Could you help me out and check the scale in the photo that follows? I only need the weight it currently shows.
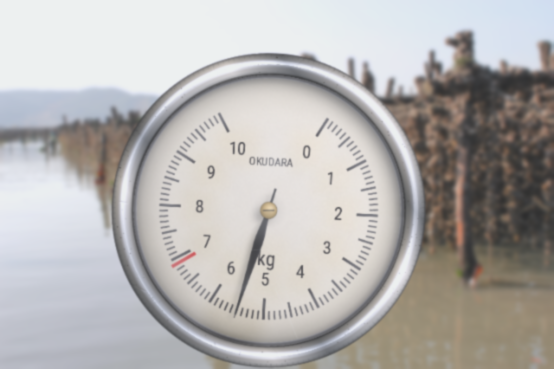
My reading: 5.5 kg
